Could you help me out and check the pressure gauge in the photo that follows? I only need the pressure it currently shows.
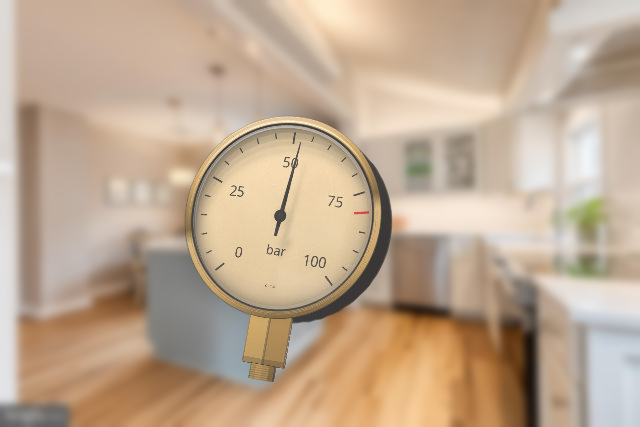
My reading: 52.5 bar
